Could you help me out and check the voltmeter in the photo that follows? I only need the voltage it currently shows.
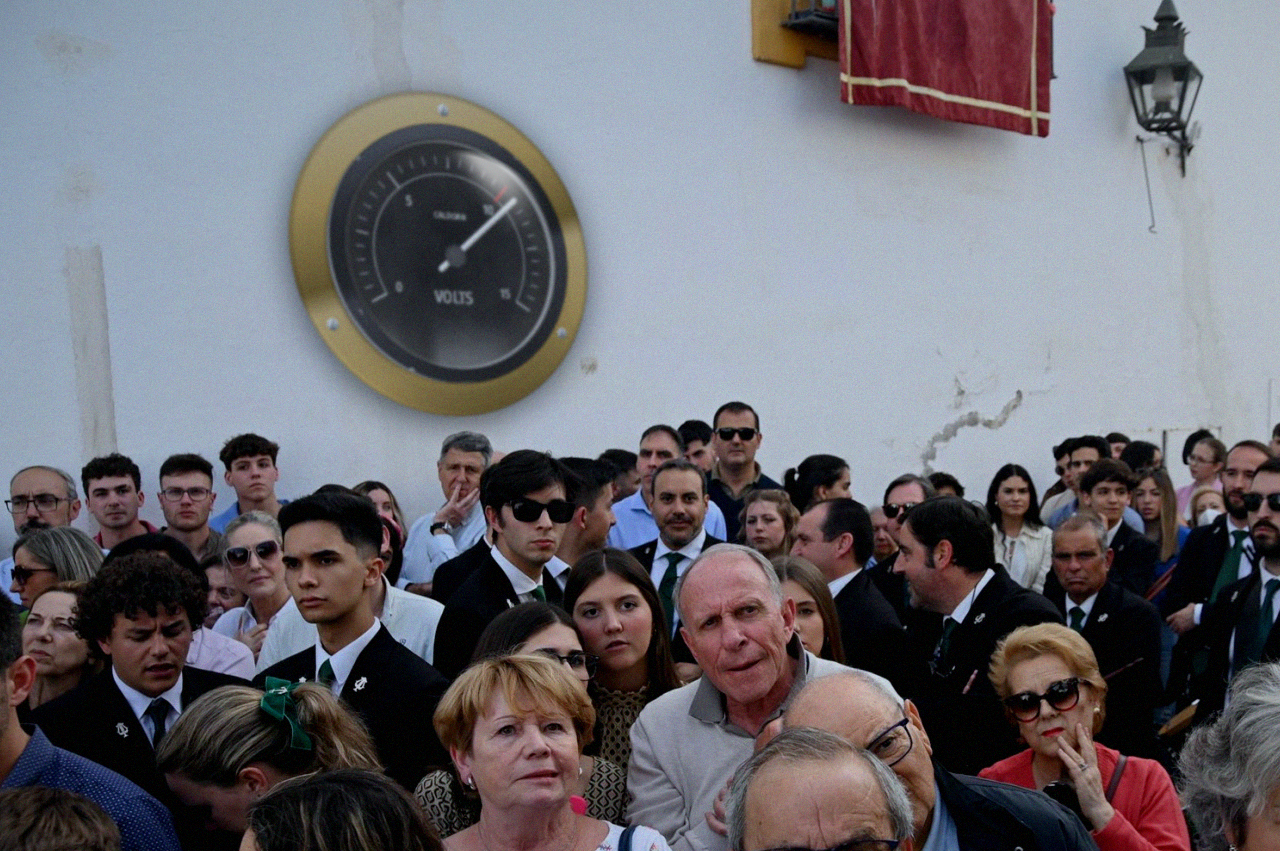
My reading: 10.5 V
